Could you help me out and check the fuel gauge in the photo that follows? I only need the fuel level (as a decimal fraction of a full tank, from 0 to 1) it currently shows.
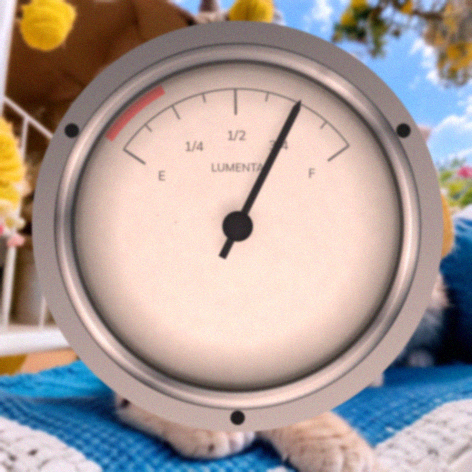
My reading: 0.75
